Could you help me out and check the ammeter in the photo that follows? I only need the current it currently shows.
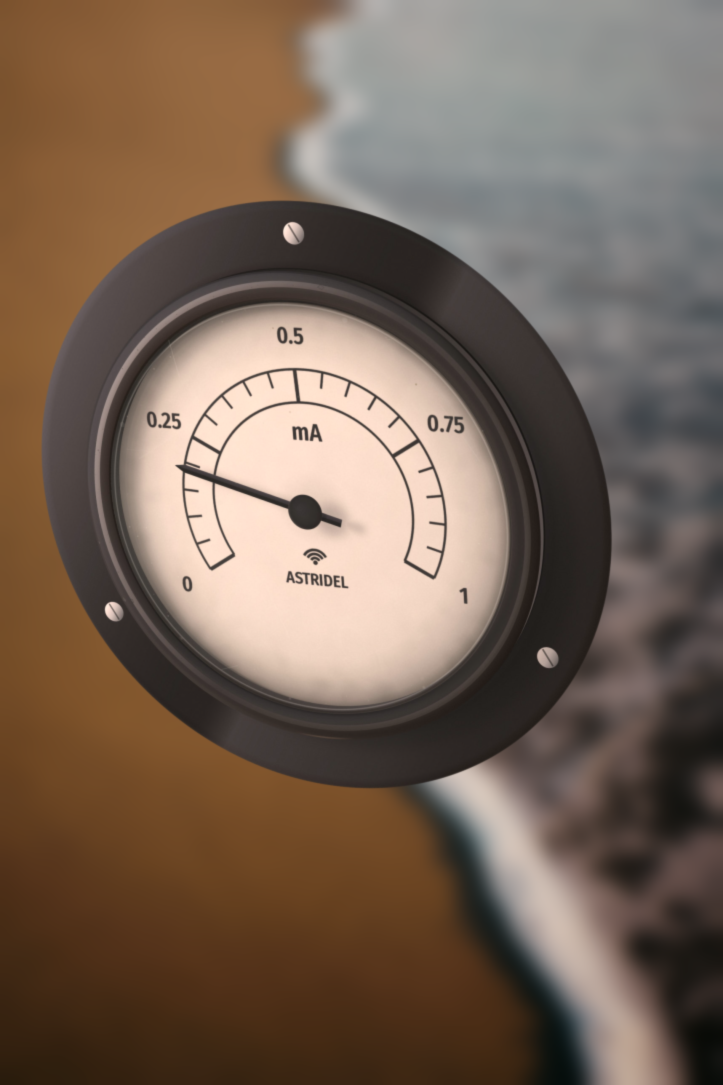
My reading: 0.2 mA
